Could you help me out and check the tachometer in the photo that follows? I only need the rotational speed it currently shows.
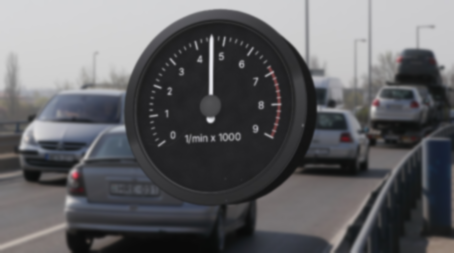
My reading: 4600 rpm
